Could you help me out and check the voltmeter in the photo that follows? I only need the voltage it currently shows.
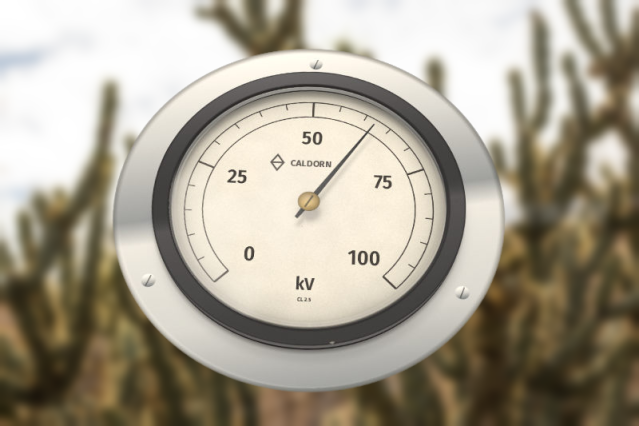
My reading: 62.5 kV
